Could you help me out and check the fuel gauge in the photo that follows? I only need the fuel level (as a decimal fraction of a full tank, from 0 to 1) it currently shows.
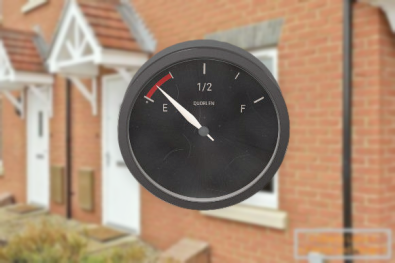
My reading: 0.125
